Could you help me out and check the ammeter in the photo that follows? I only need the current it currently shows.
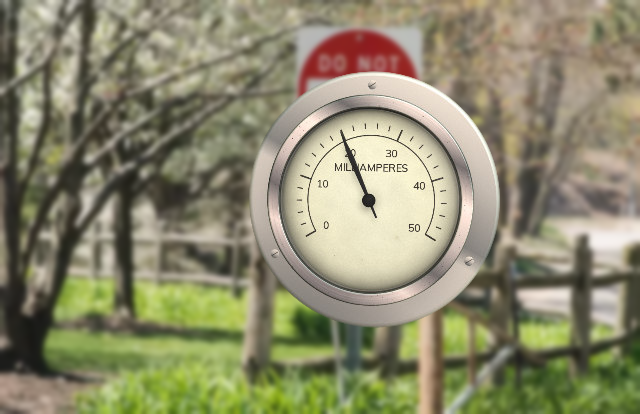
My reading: 20 mA
